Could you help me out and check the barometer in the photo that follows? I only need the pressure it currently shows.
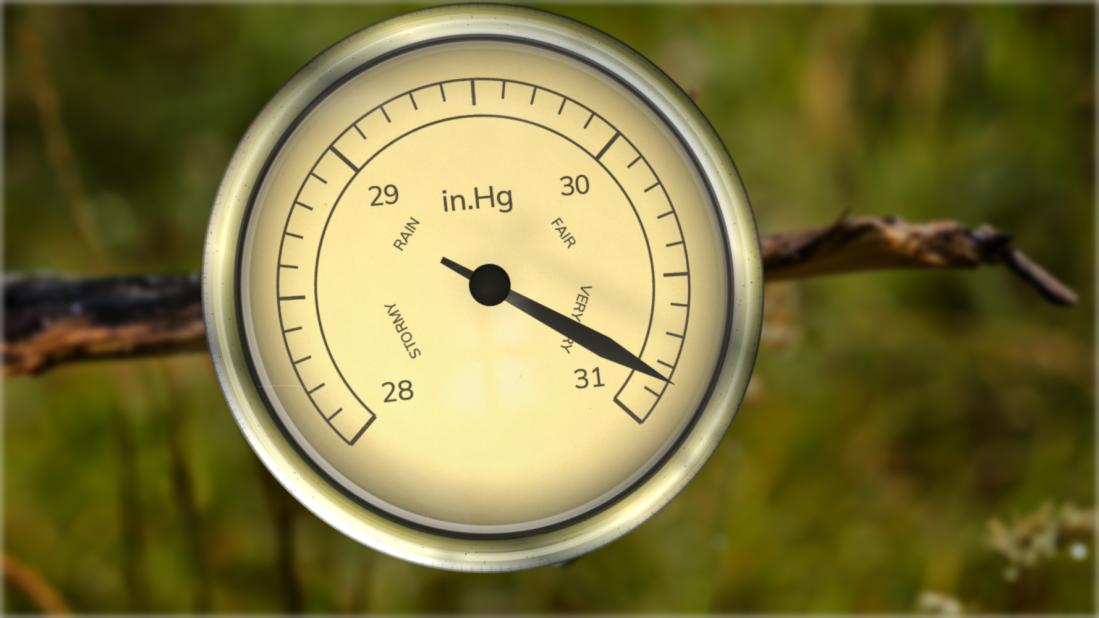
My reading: 30.85 inHg
